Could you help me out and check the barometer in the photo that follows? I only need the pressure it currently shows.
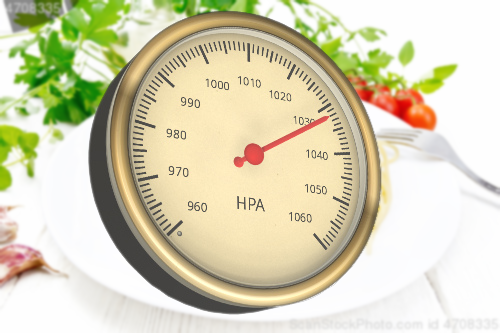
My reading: 1032 hPa
